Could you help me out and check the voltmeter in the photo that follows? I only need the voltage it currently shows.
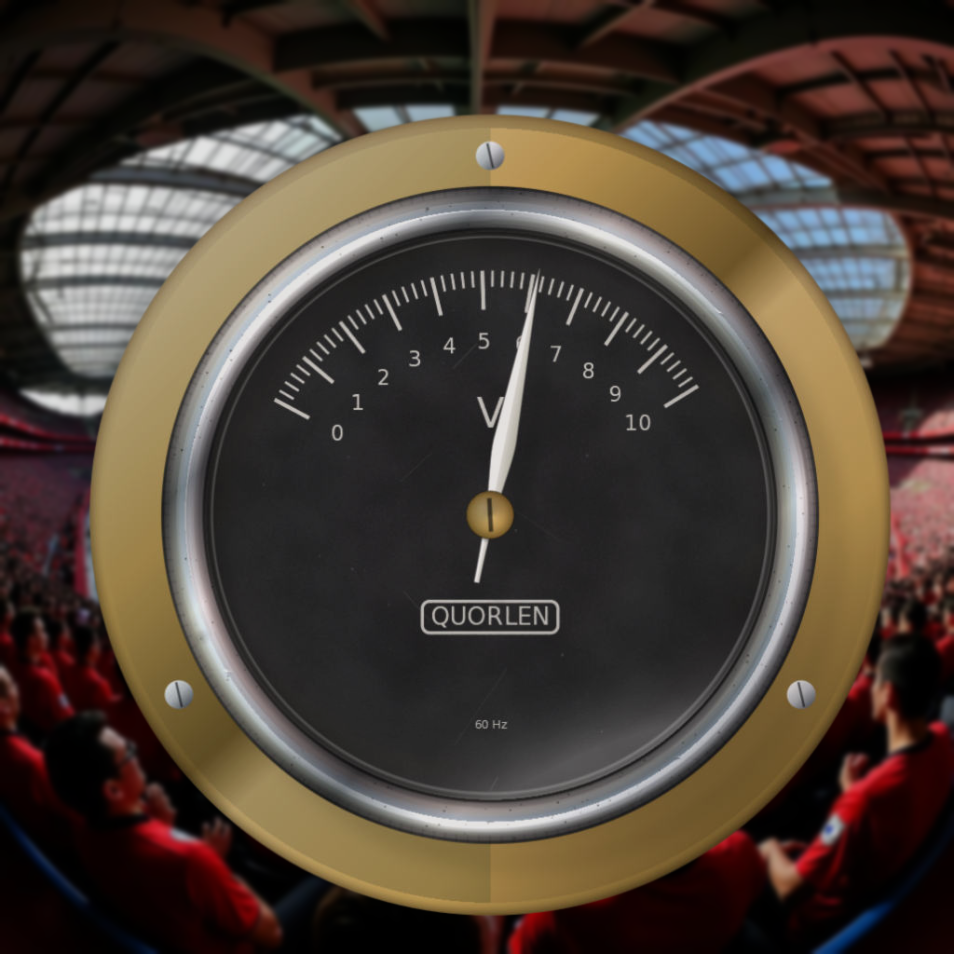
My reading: 6.1 V
